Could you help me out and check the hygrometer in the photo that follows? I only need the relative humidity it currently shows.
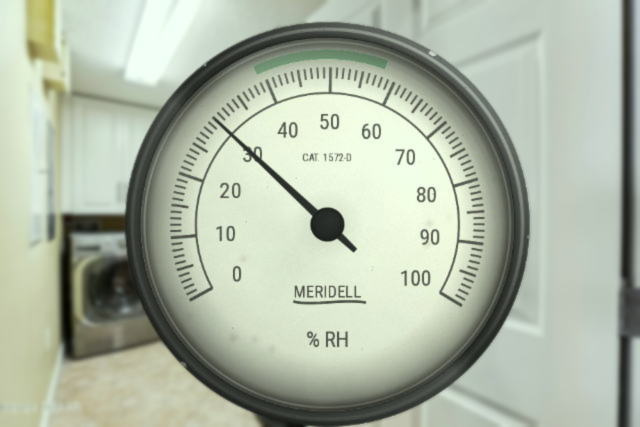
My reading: 30 %
